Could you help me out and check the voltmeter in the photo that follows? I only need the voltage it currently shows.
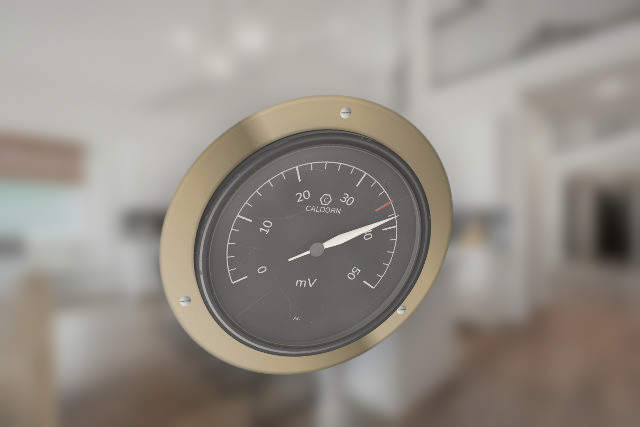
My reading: 38 mV
